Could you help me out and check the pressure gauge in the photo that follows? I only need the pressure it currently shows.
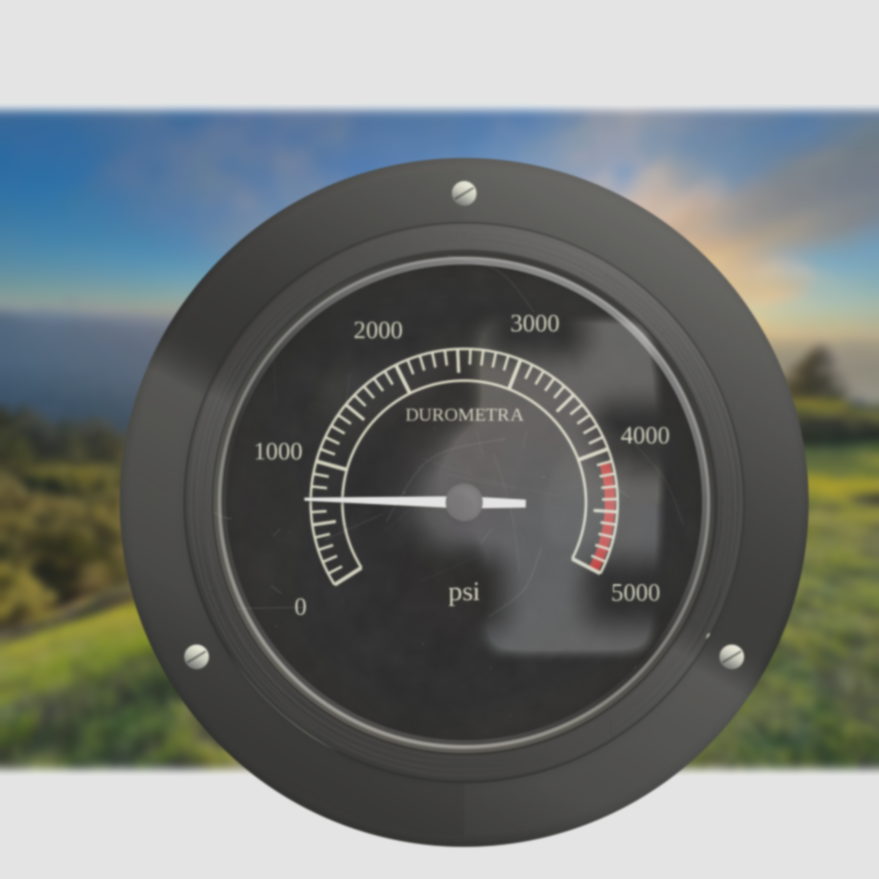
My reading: 700 psi
